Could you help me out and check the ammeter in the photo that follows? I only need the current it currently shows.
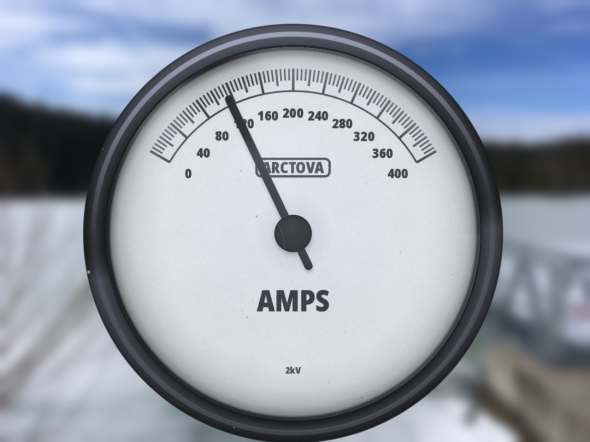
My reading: 115 A
